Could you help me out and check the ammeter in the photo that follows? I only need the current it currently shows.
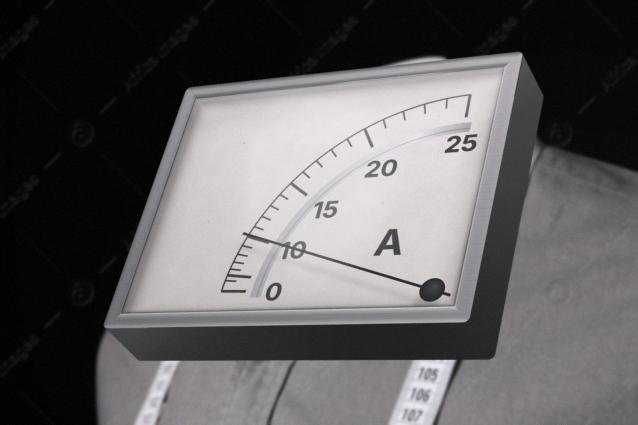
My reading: 10 A
